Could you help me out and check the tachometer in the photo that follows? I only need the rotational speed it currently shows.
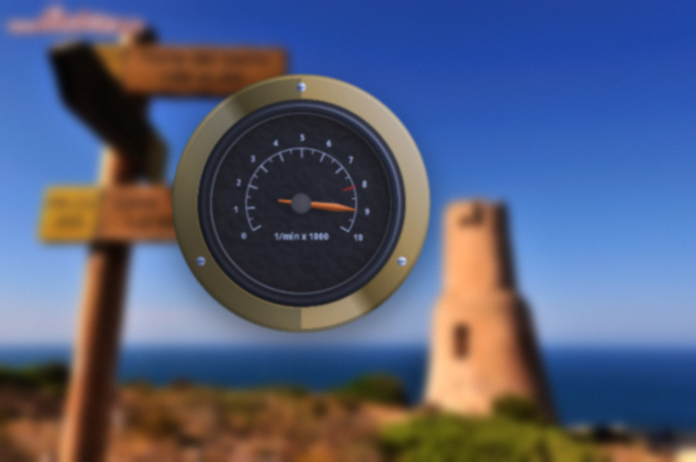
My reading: 9000 rpm
